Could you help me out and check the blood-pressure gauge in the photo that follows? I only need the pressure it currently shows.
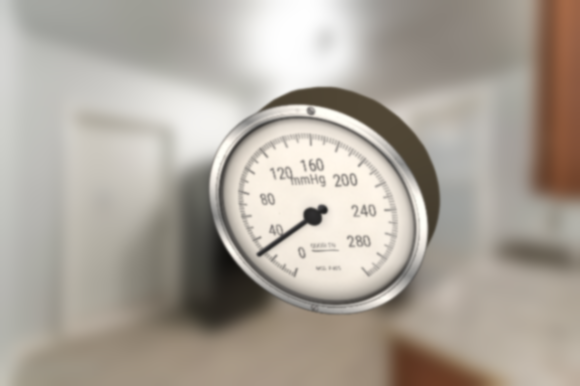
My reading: 30 mmHg
